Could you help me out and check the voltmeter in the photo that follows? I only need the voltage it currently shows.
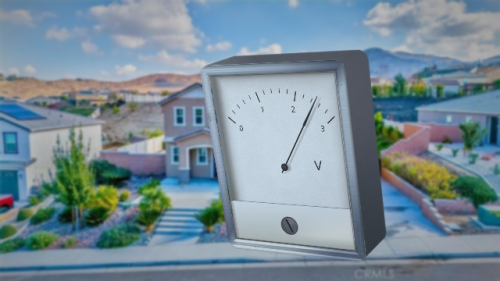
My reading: 2.5 V
